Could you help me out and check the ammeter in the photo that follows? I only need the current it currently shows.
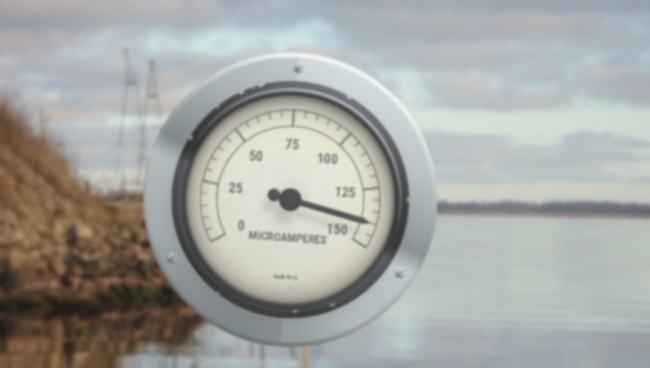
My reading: 140 µA
